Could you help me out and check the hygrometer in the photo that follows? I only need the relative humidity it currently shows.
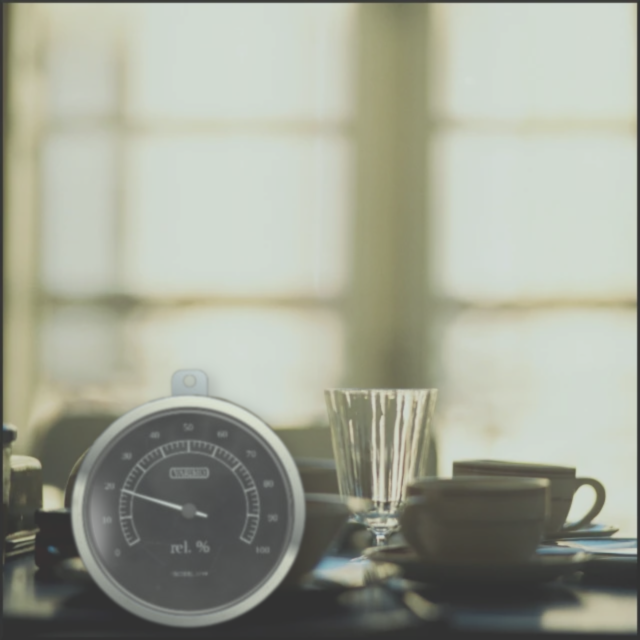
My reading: 20 %
